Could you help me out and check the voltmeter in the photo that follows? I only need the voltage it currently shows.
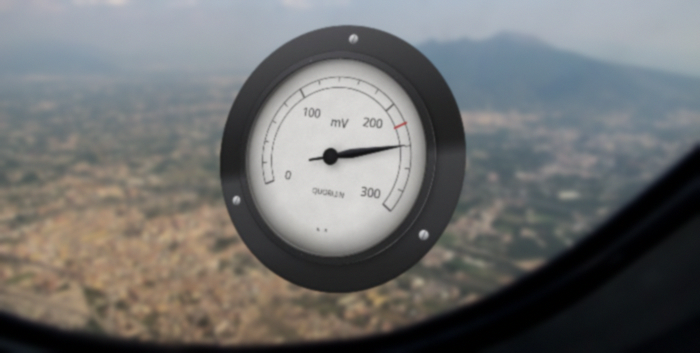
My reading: 240 mV
